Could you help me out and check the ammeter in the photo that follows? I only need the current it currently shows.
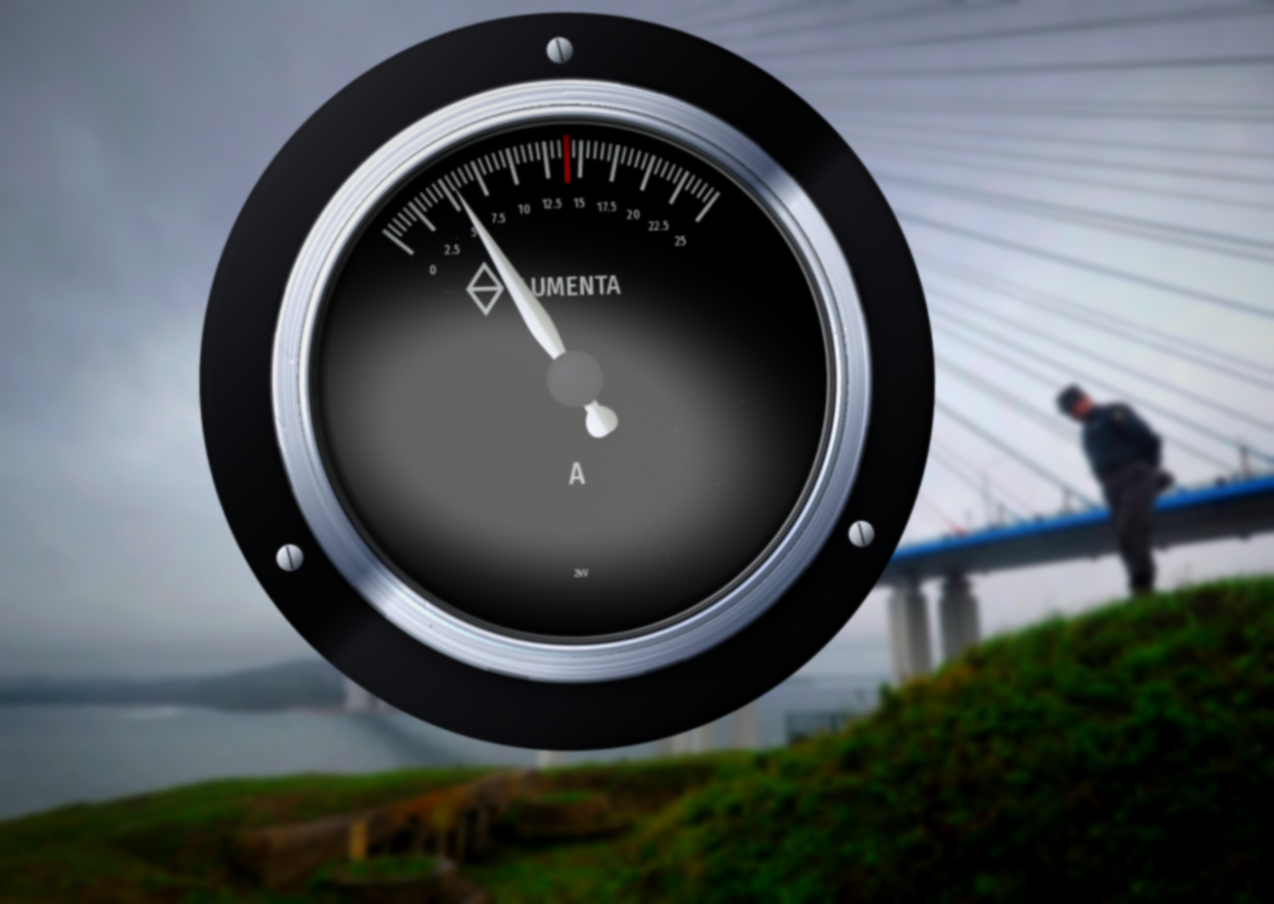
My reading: 5.5 A
